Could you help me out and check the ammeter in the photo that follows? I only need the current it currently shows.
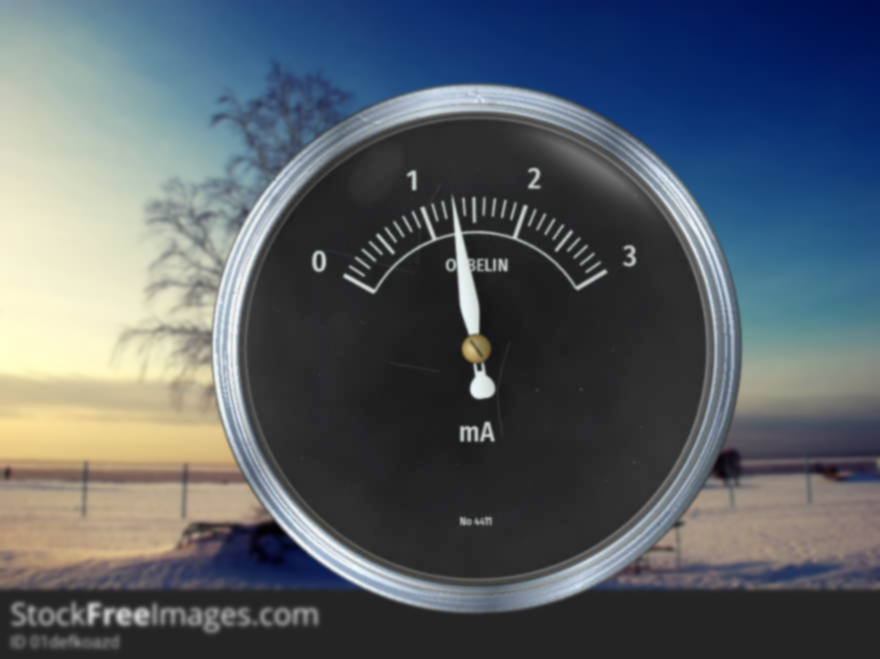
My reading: 1.3 mA
